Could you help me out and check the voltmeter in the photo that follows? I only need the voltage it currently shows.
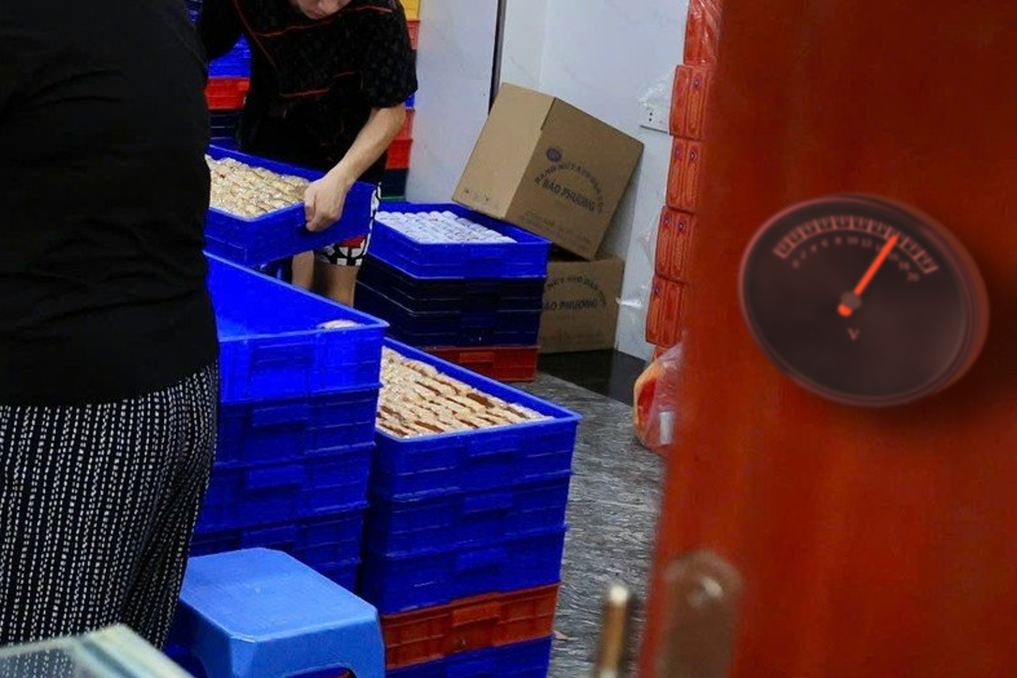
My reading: 15 V
